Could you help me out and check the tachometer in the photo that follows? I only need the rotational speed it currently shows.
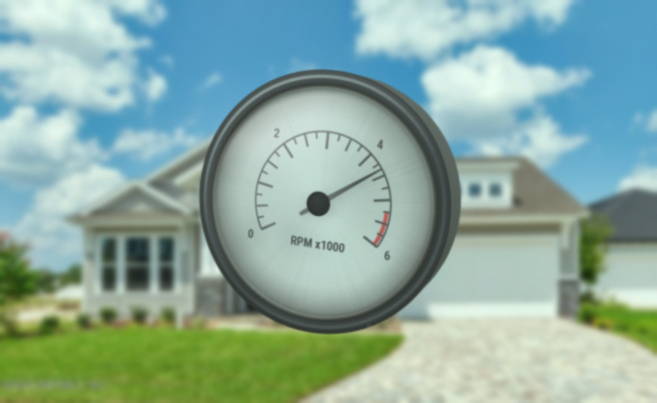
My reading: 4375 rpm
